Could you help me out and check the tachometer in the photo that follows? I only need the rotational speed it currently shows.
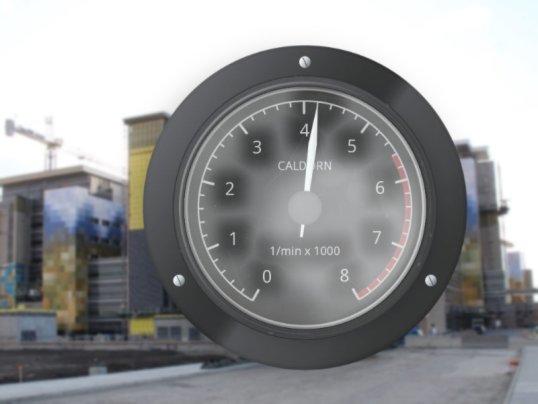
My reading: 4200 rpm
